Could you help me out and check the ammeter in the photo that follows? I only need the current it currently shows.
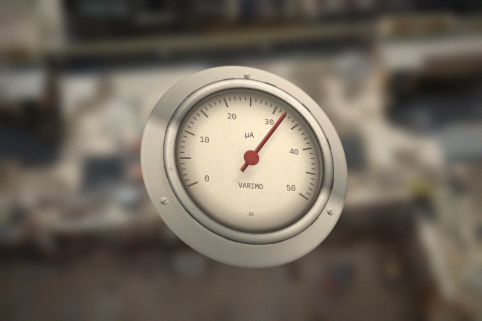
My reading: 32 µA
